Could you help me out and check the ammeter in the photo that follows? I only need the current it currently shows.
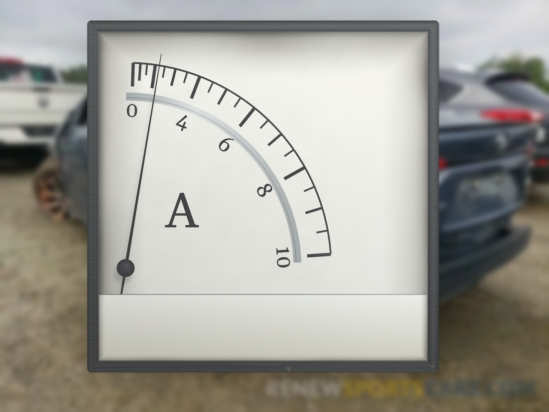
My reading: 2.25 A
